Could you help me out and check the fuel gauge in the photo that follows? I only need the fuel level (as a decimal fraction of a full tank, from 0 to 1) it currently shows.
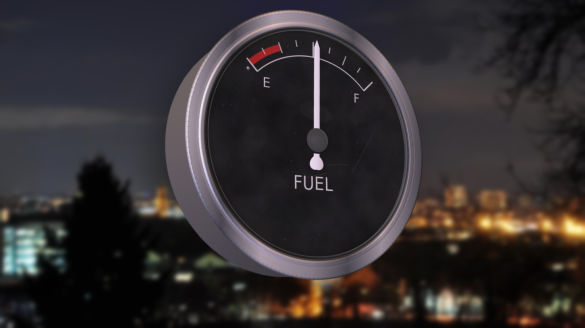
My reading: 0.5
